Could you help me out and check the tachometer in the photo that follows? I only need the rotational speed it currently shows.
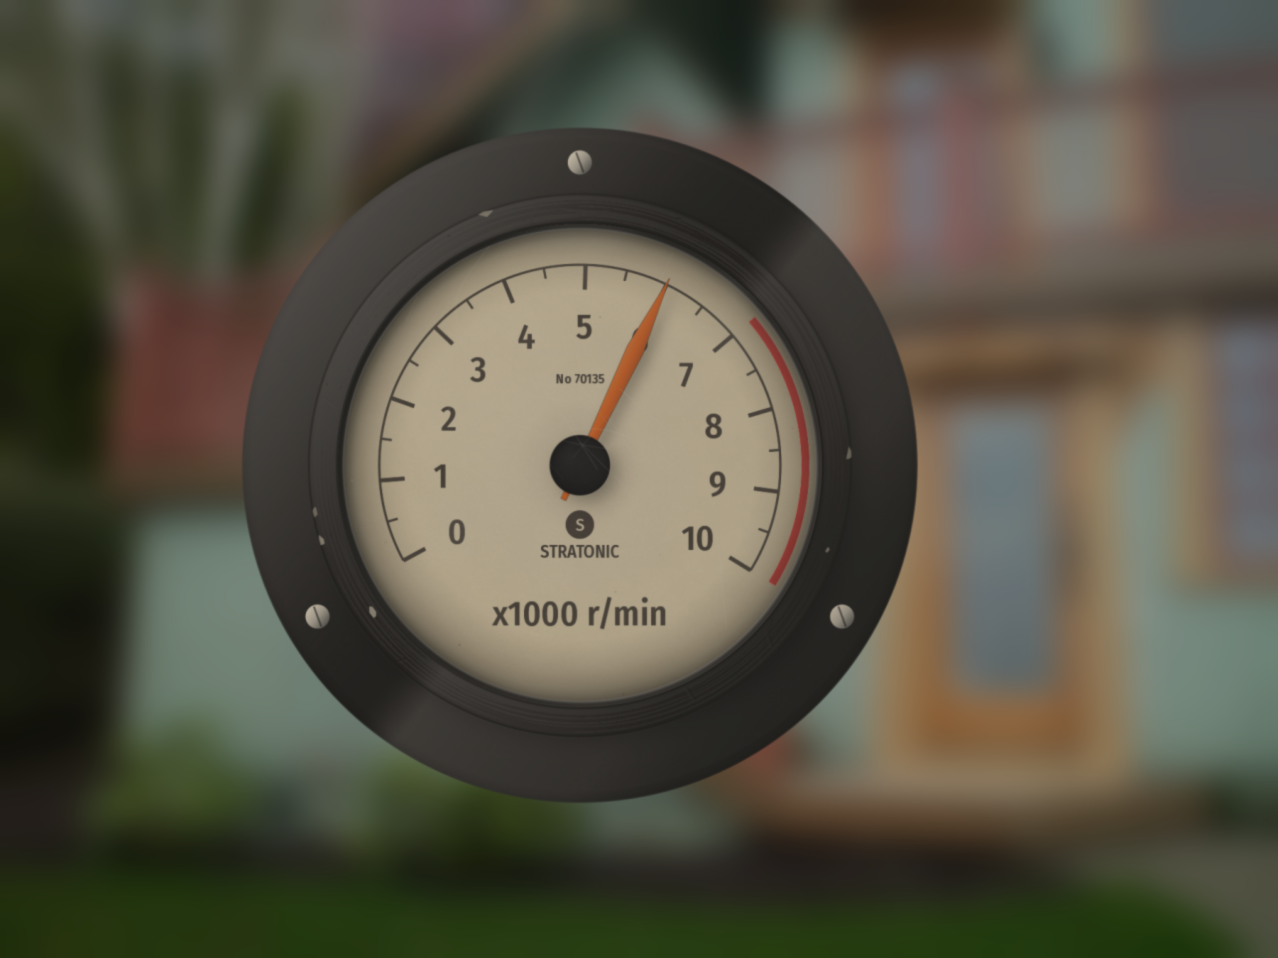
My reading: 6000 rpm
